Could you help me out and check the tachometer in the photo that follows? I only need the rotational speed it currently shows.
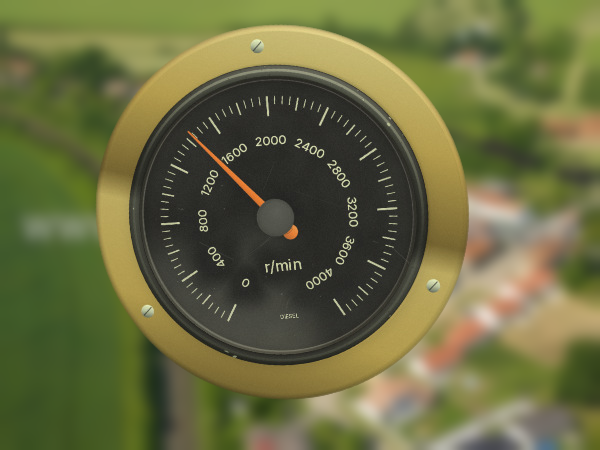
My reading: 1450 rpm
